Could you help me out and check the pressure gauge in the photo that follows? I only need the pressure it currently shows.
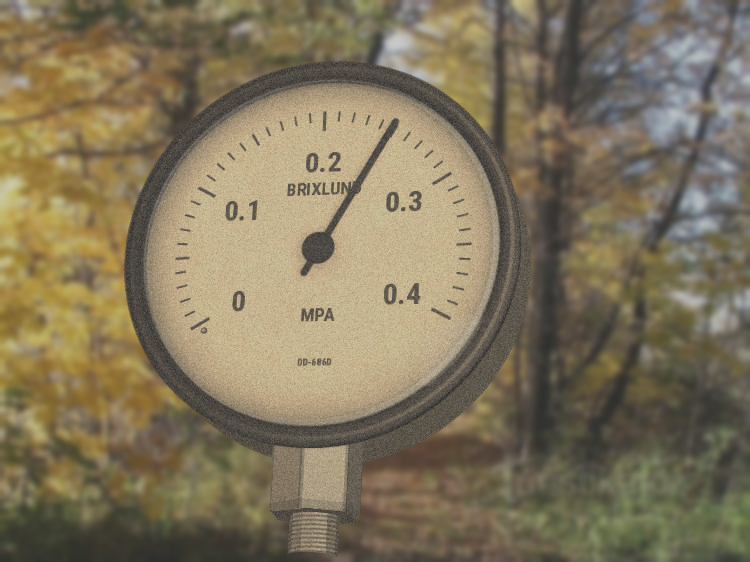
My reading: 0.25 MPa
